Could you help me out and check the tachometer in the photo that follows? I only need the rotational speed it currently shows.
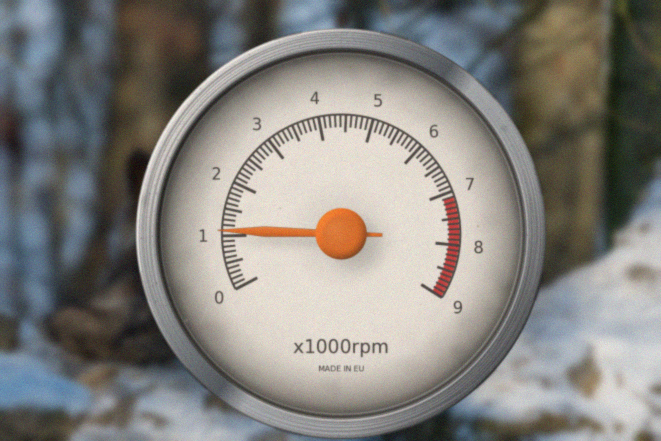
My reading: 1100 rpm
